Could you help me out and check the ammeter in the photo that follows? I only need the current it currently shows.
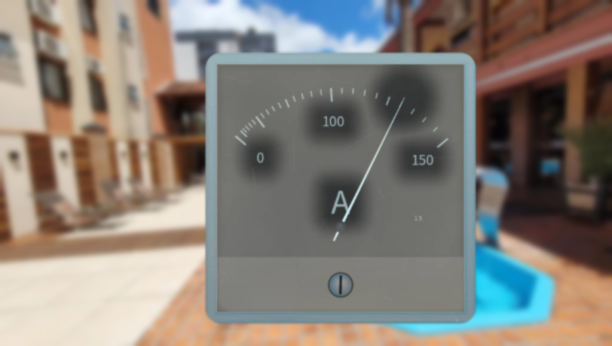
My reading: 130 A
